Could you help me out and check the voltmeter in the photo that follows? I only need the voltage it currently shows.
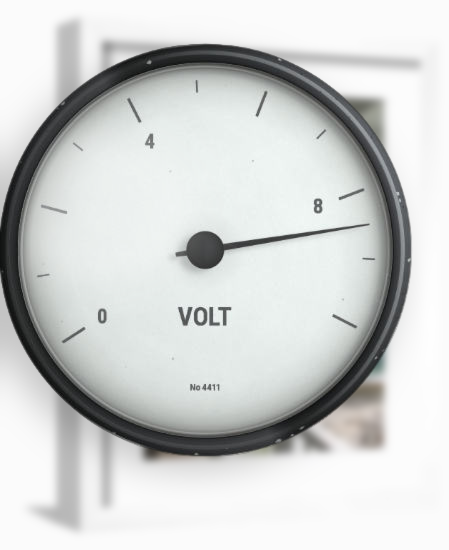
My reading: 8.5 V
